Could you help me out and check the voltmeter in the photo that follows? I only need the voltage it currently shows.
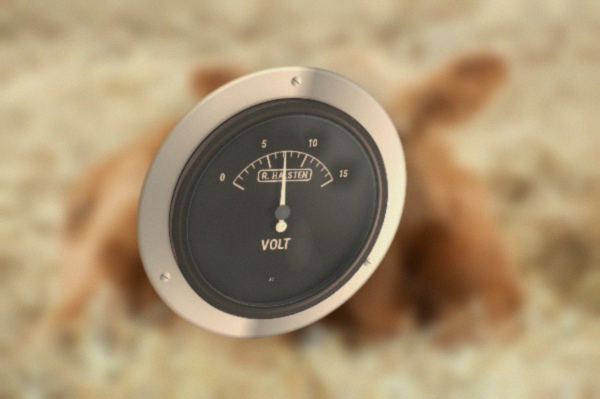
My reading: 7 V
